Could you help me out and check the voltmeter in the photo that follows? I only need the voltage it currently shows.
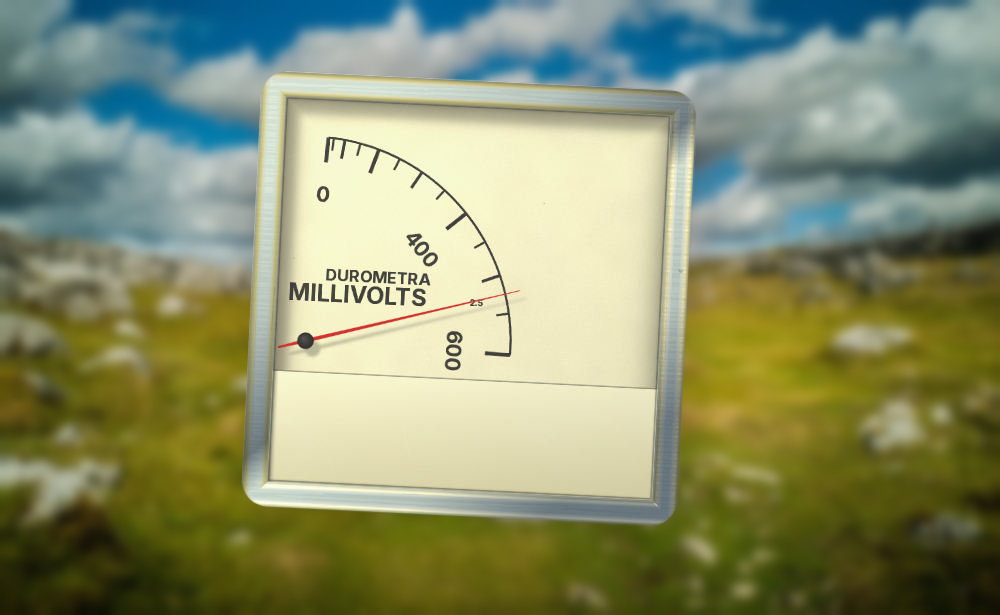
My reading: 525 mV
